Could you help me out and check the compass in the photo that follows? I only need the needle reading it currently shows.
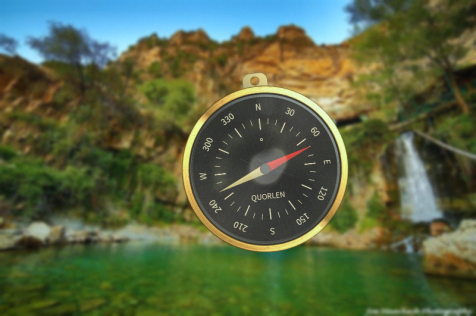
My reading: 70 °
